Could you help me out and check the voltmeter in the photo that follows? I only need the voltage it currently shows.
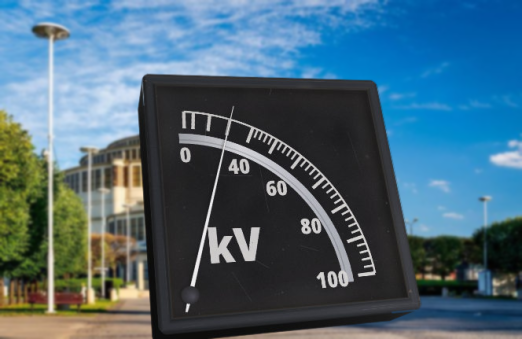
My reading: 30 kV
